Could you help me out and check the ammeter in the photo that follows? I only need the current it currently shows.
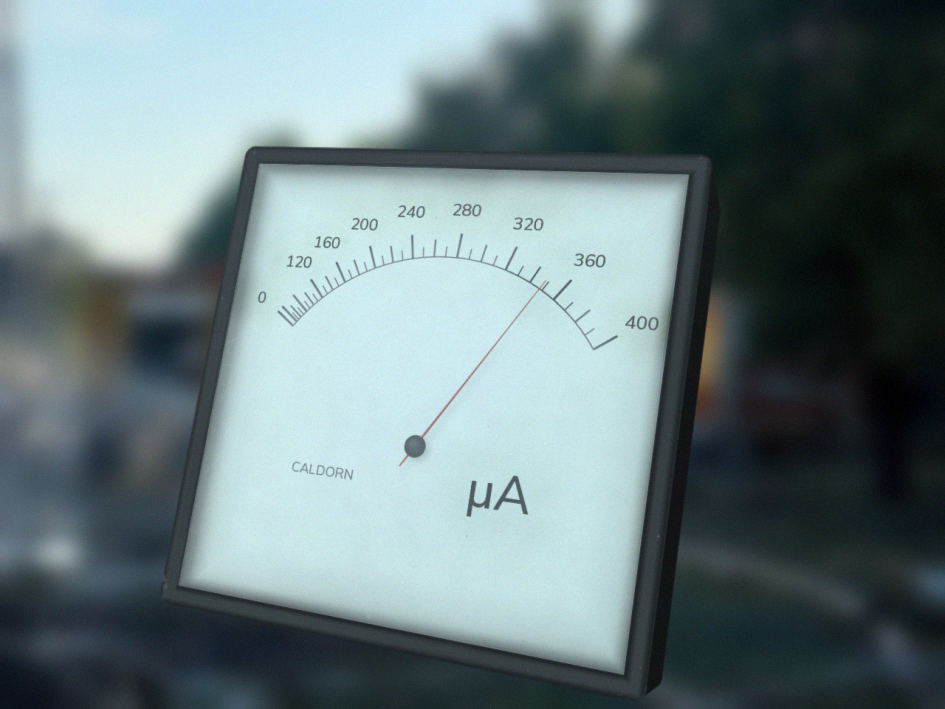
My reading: 350 µA
